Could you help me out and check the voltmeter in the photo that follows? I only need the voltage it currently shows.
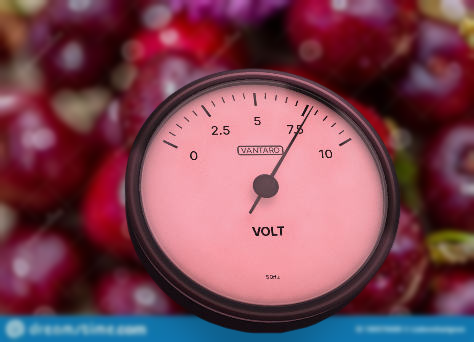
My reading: 7.75 V
